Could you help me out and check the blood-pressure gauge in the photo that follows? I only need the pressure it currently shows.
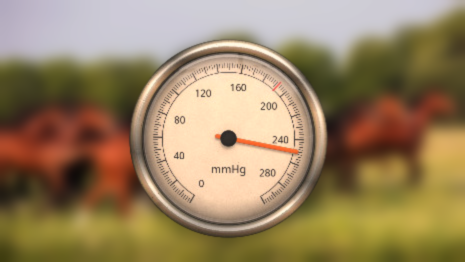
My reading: 250 mmHg
